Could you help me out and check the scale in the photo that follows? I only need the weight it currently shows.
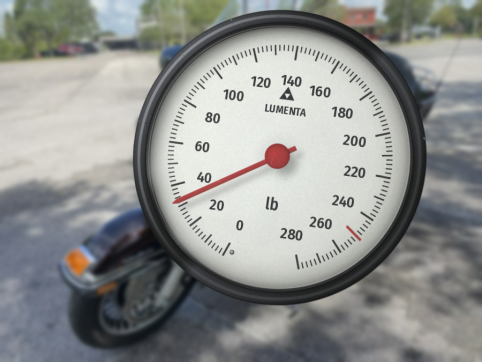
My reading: 32 lb
